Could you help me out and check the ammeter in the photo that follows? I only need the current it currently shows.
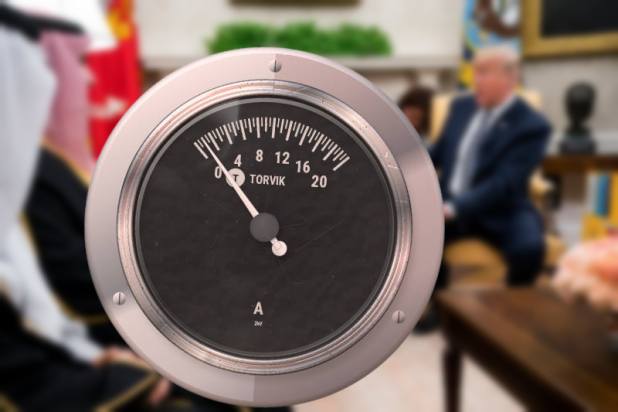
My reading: 1 A
